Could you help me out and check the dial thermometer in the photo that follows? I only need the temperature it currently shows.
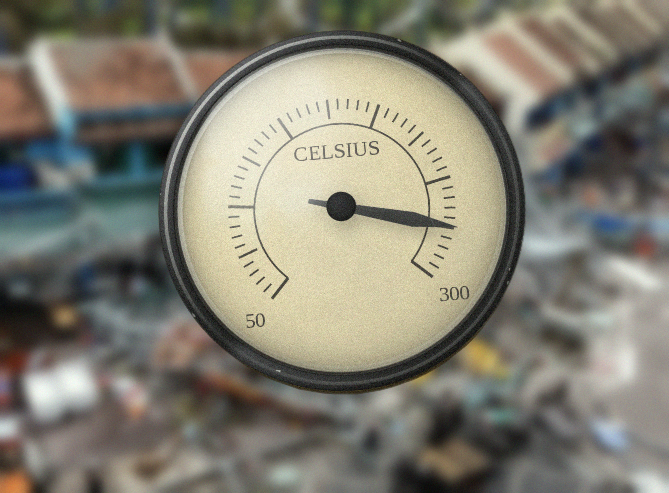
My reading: 275 °C
